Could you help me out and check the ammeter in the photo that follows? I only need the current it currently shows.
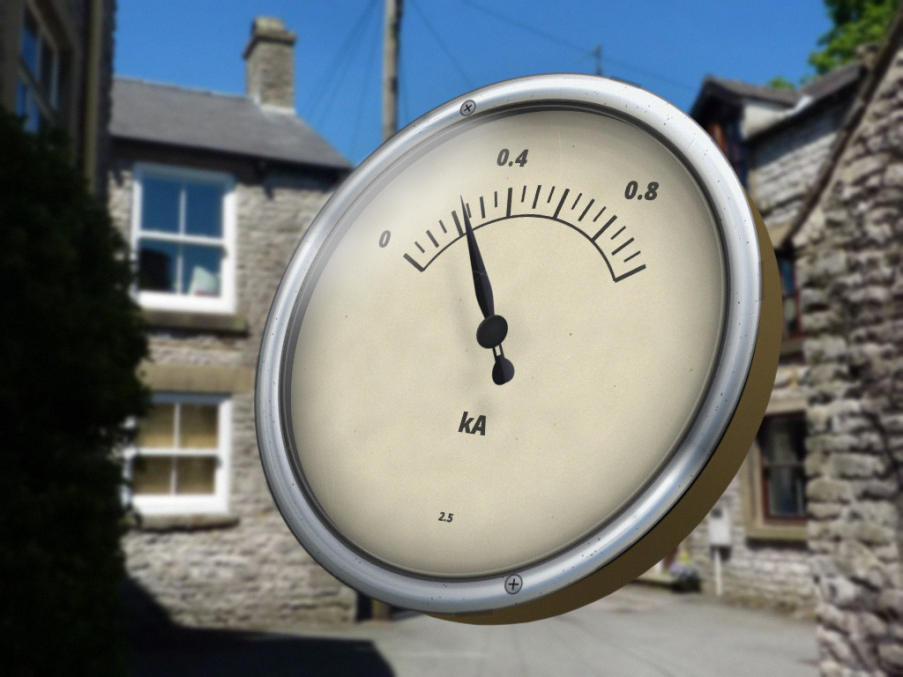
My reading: 0.25 kA
